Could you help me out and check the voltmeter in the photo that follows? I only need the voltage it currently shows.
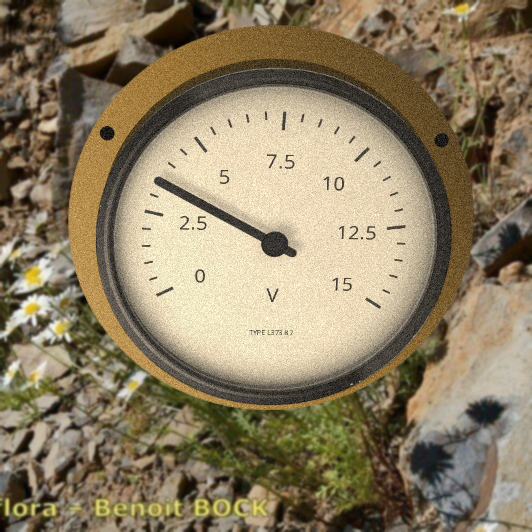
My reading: 3.5 V
